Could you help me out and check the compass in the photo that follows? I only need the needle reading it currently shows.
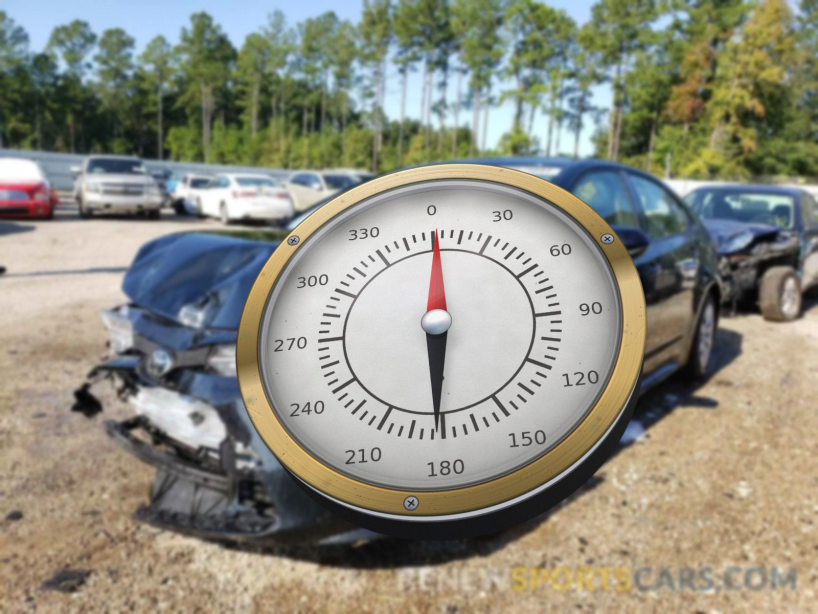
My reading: 2.5 °
